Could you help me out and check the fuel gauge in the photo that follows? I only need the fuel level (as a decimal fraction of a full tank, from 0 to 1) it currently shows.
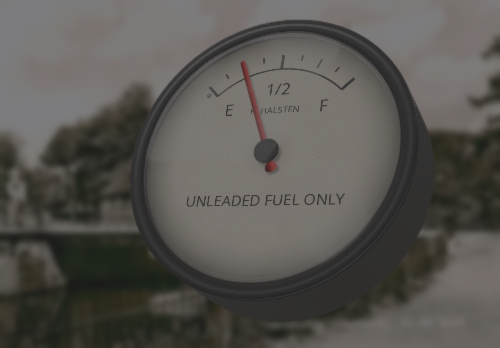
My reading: 0.25
